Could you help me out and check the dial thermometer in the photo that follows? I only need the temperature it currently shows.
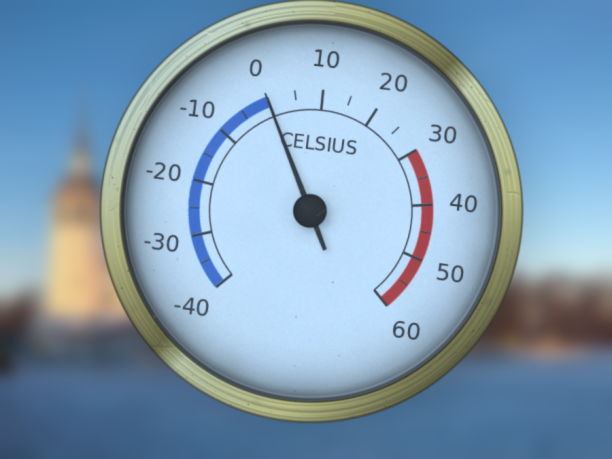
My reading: 0 °C
